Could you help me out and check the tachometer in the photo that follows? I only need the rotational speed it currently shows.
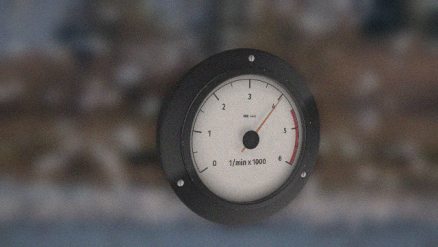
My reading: 4000 rpm
